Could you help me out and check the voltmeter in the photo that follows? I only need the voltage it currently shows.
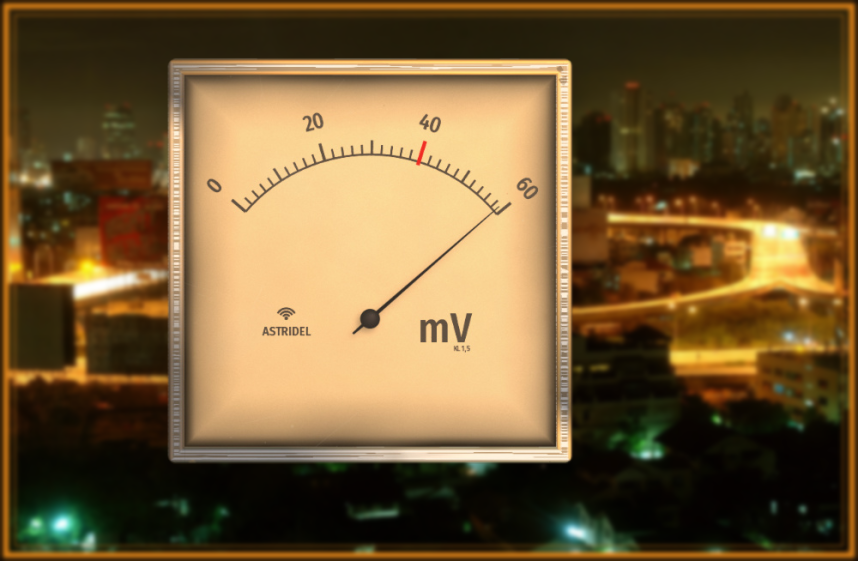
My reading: 59 mV
